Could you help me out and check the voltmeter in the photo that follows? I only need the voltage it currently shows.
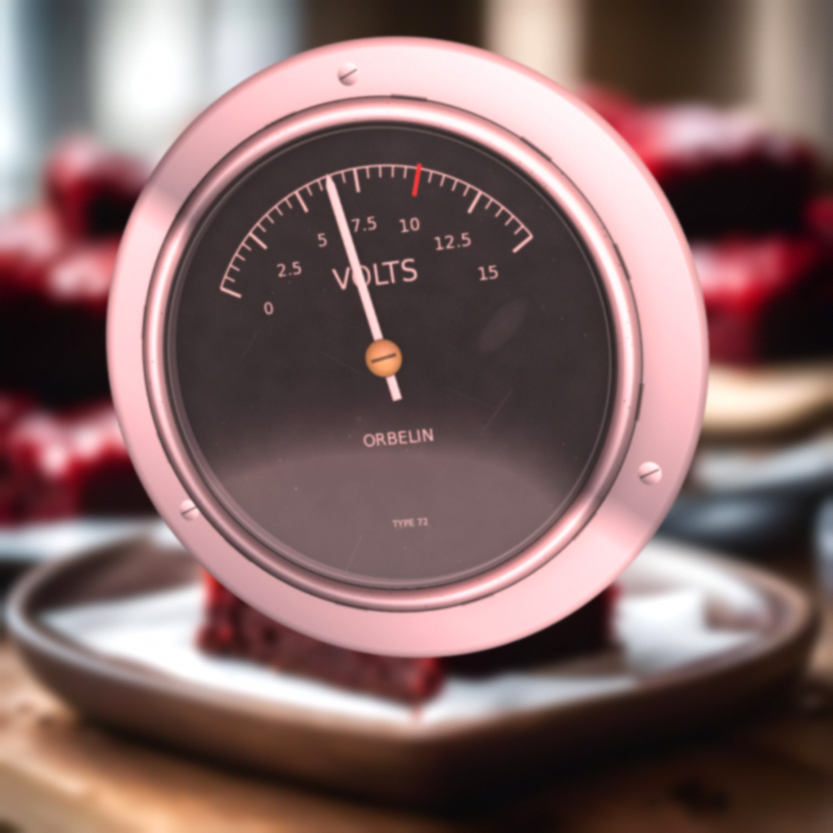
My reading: 6.5 V
